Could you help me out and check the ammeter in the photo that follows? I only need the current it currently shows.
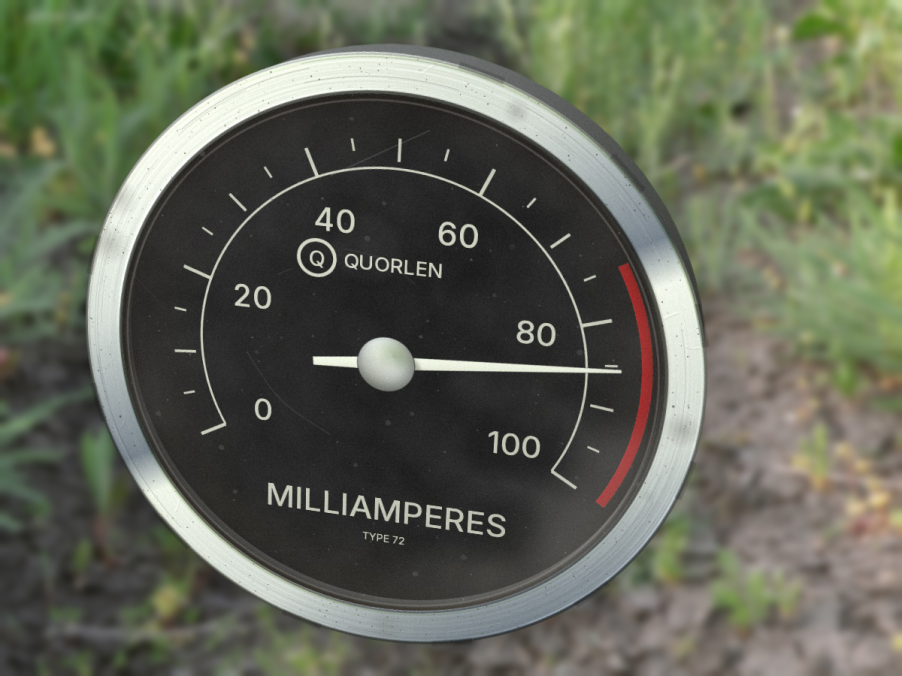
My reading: 85 mA
